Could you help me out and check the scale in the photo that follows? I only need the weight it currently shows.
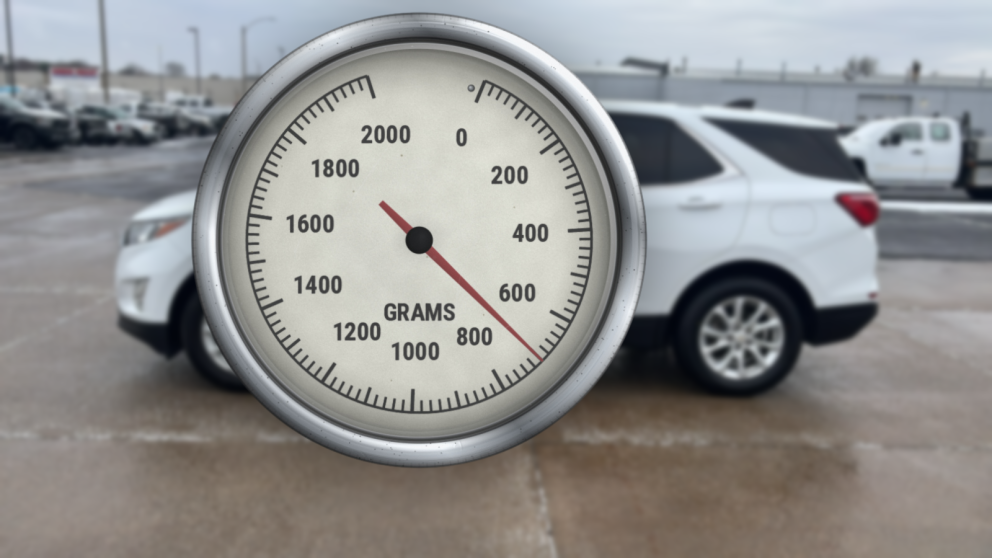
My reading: 700 g
